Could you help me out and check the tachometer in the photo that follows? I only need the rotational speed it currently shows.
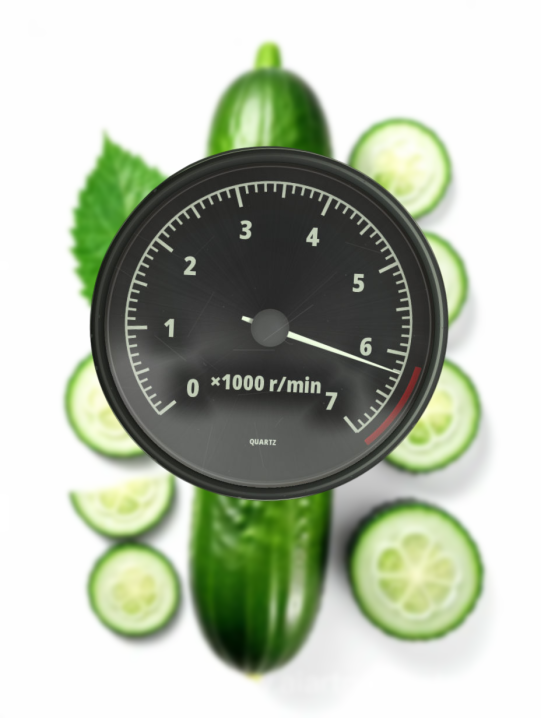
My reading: 6200 rpm
